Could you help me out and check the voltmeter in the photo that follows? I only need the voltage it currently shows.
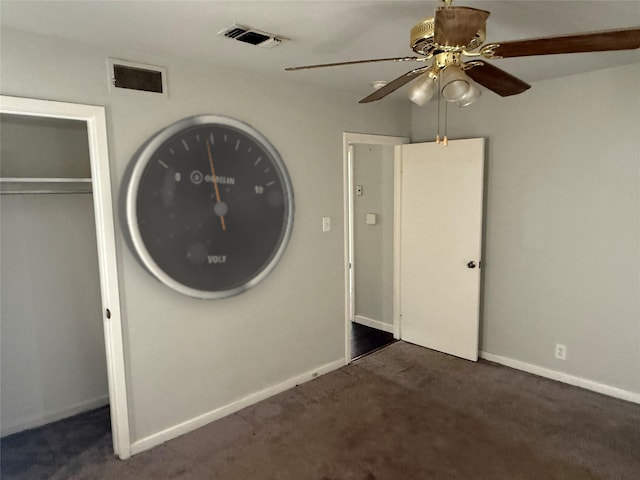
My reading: 3.5 V
